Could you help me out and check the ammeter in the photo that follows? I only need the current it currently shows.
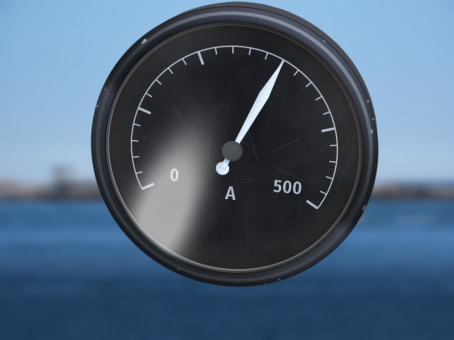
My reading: 300 A
